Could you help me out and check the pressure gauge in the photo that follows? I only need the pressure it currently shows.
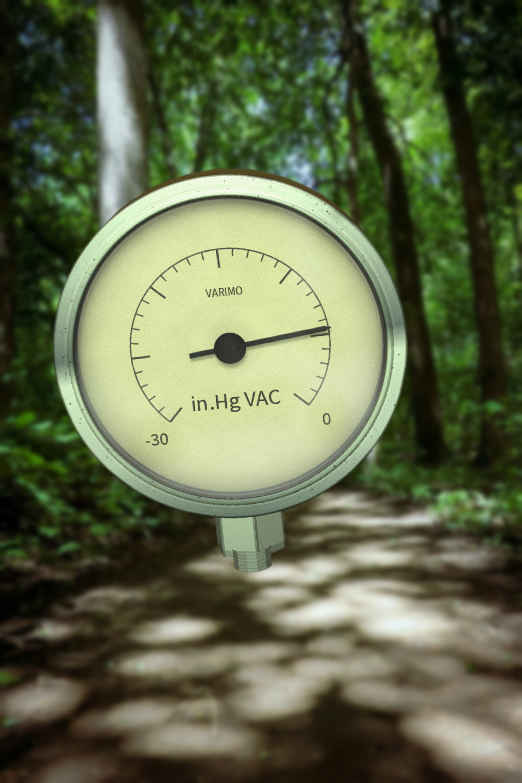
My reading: -5.5 inHg
